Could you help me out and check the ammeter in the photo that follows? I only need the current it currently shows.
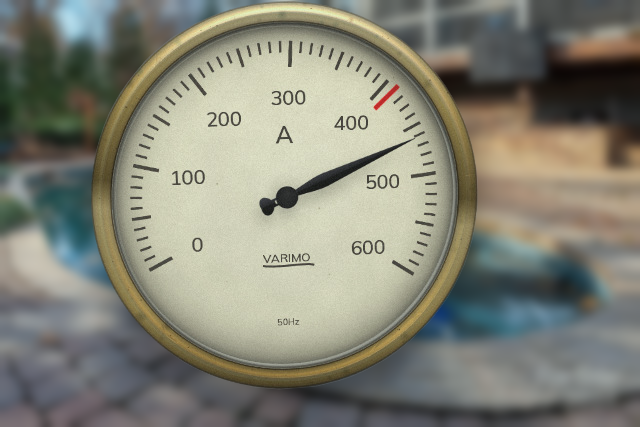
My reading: 460 A
